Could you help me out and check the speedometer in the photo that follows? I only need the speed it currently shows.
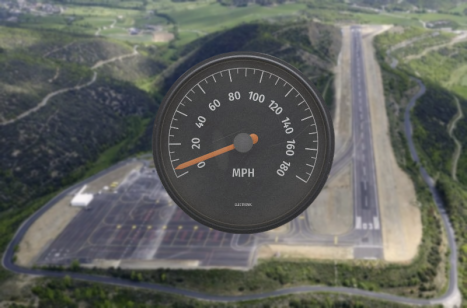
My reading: 5 mph
